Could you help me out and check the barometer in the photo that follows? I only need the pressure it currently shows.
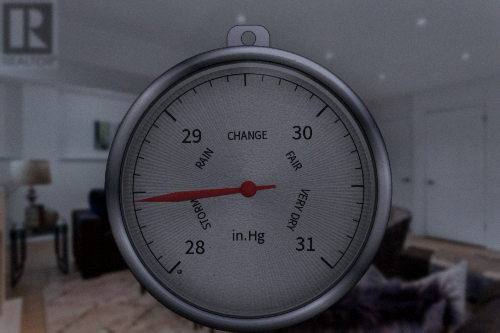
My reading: 28.45 inHg
